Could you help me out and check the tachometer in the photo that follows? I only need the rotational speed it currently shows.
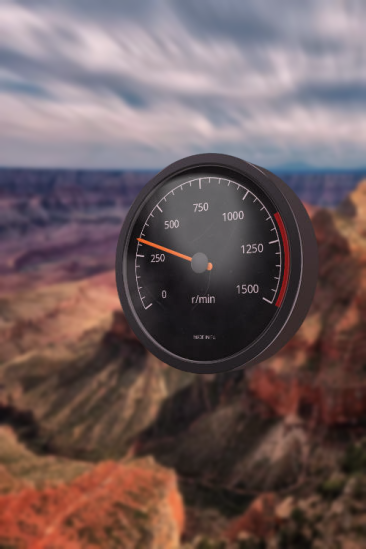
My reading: 325 rpm
